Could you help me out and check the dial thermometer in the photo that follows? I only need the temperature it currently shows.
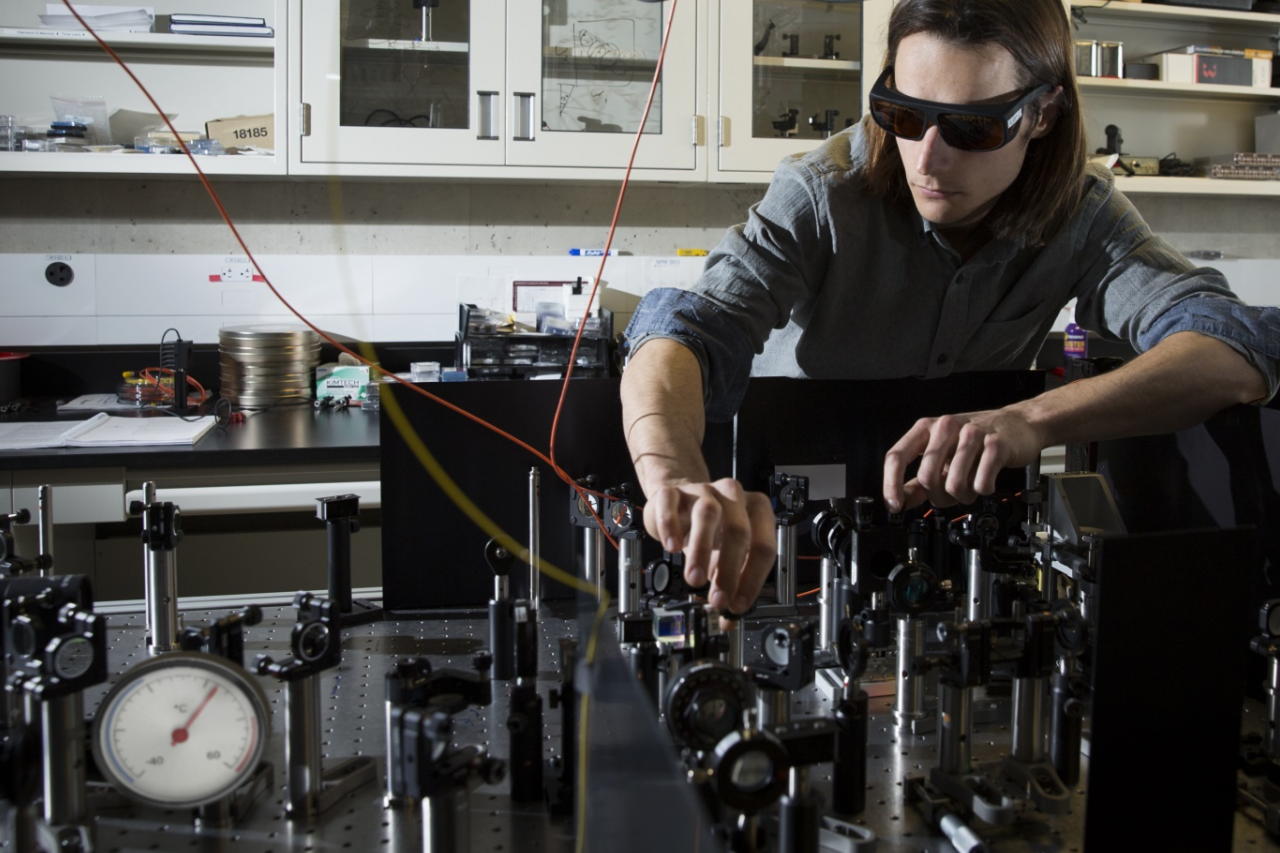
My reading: 24 °C
